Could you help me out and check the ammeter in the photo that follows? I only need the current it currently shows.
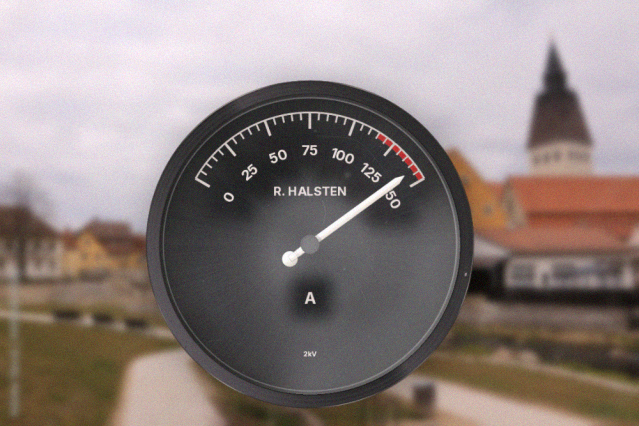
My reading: 142.5 A
